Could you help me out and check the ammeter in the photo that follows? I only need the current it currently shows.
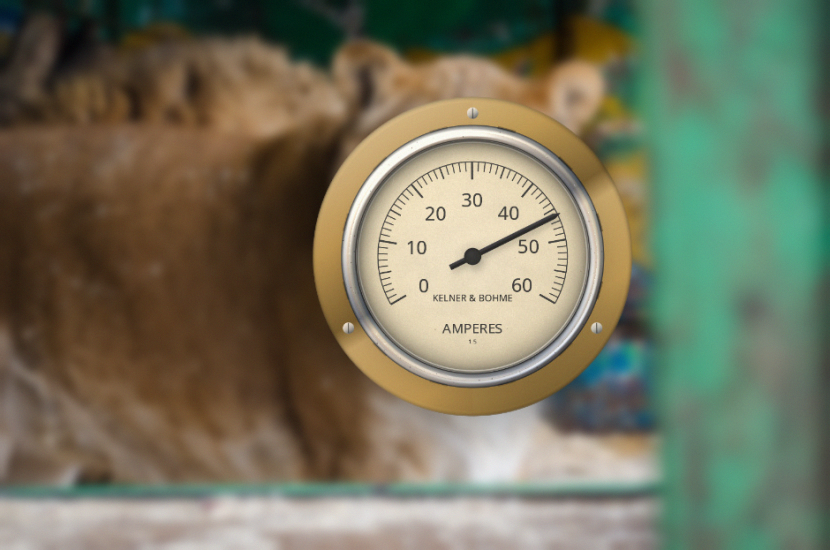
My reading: 46 A
